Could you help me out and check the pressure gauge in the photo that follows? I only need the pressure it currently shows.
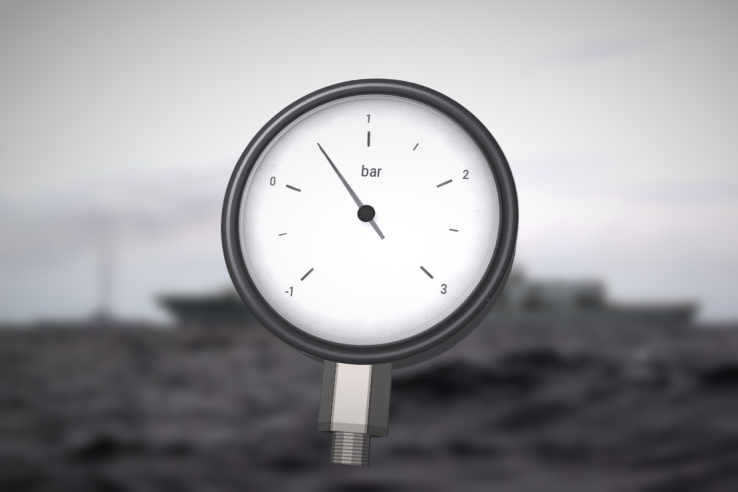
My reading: 0.5 bar
